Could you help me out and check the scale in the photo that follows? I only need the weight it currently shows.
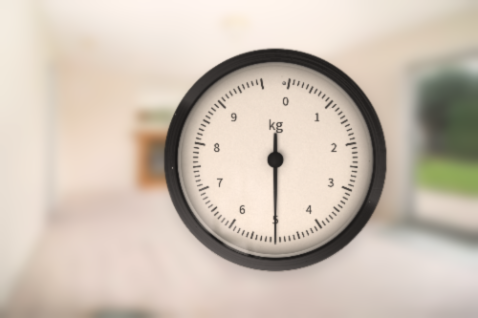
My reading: 5 kg
